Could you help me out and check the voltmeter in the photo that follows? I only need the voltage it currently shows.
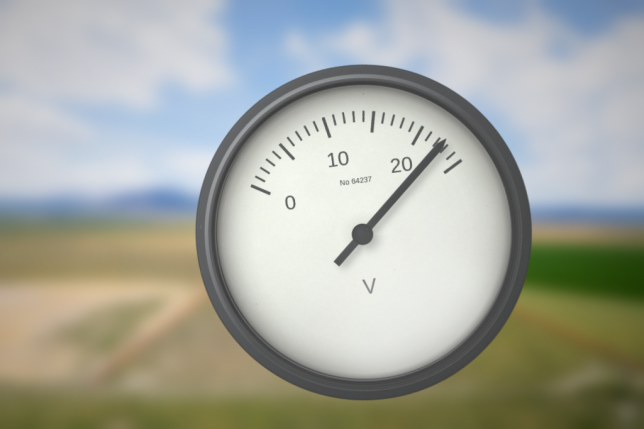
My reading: 22.5 V
